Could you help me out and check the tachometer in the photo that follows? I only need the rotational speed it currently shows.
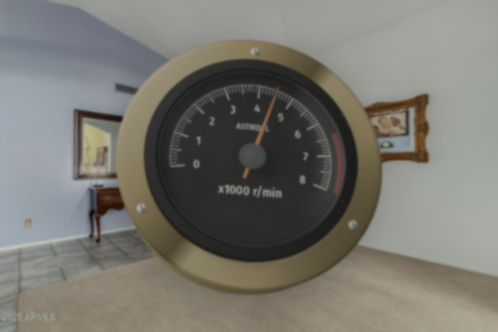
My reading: 4500 rpm
